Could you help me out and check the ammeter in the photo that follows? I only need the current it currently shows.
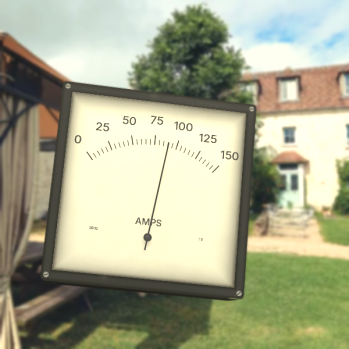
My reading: 90 A
